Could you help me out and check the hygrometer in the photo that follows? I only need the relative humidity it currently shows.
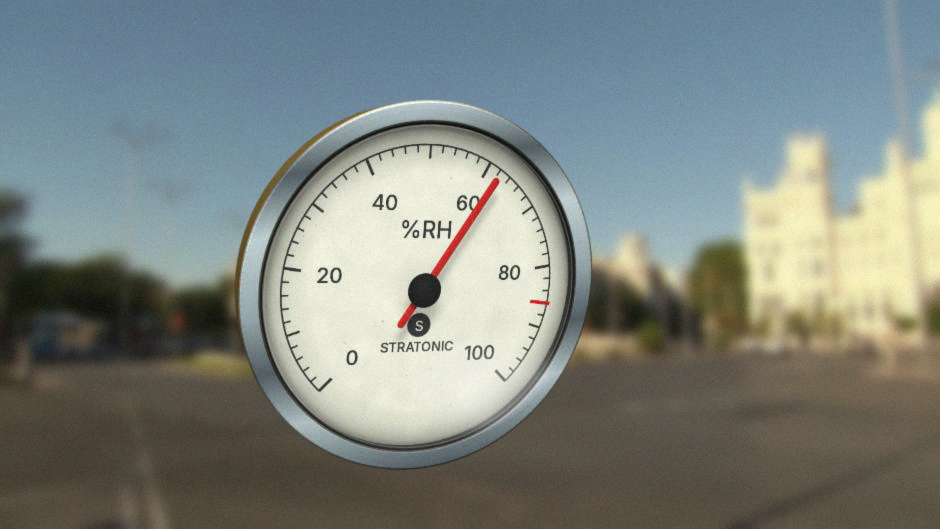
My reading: 62 %
